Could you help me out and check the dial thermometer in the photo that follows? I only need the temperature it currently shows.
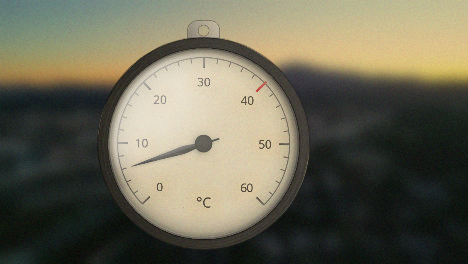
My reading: 6 °C
